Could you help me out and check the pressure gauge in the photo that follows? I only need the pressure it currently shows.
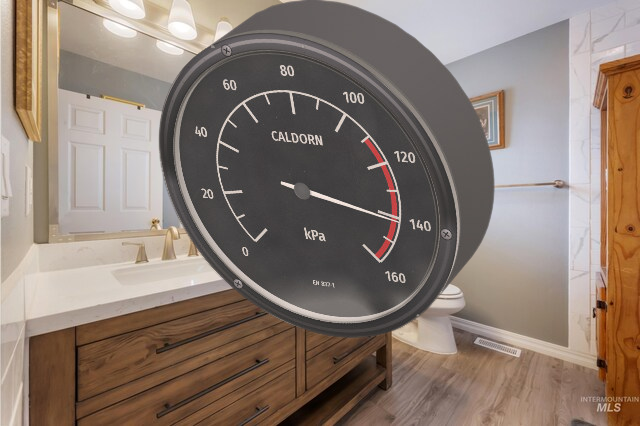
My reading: 140 kPa
